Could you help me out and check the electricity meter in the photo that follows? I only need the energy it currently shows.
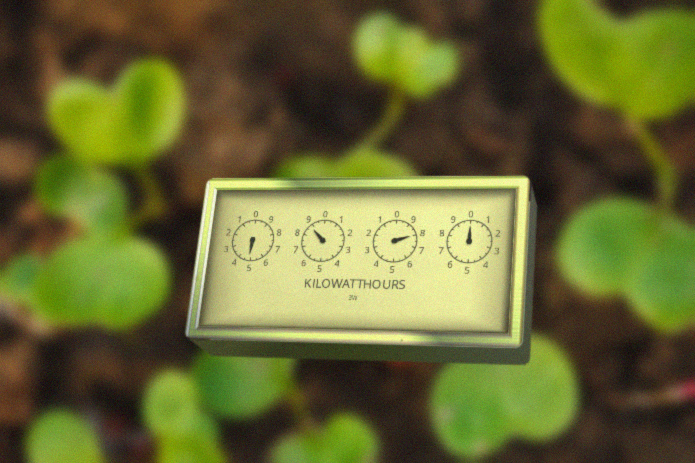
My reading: 4880 kWh
